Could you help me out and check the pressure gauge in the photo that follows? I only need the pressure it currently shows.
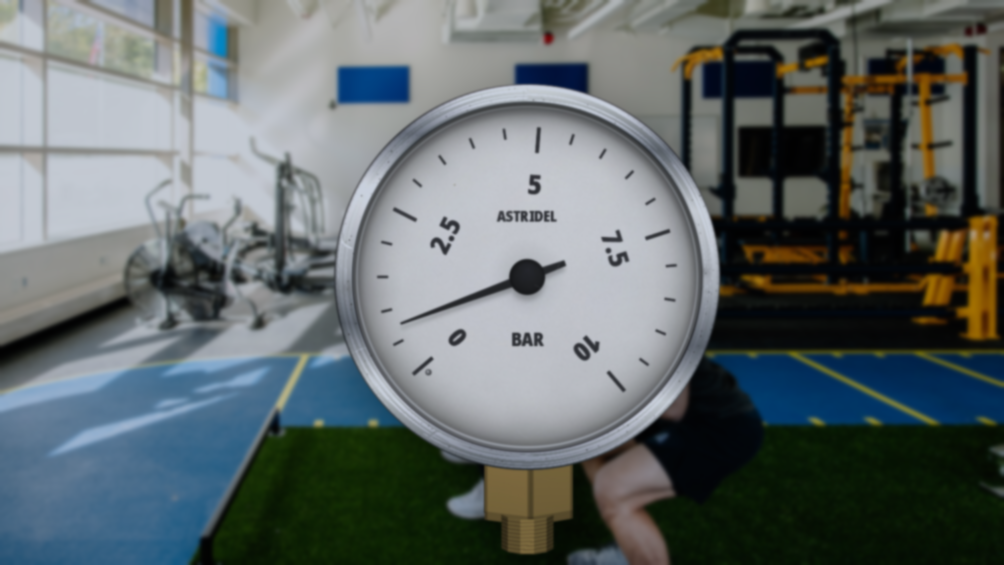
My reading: 0.75 bar
